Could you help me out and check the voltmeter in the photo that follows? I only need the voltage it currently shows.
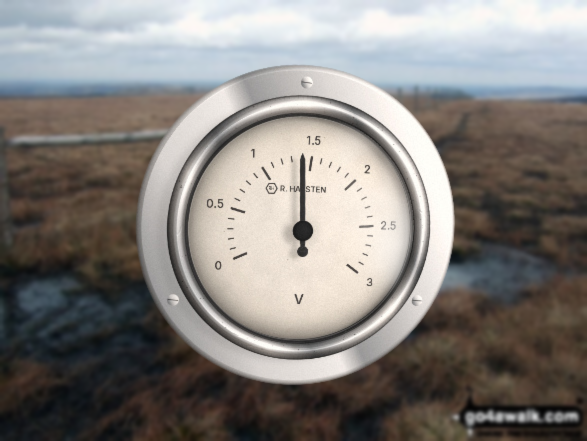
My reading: 1.4 V
